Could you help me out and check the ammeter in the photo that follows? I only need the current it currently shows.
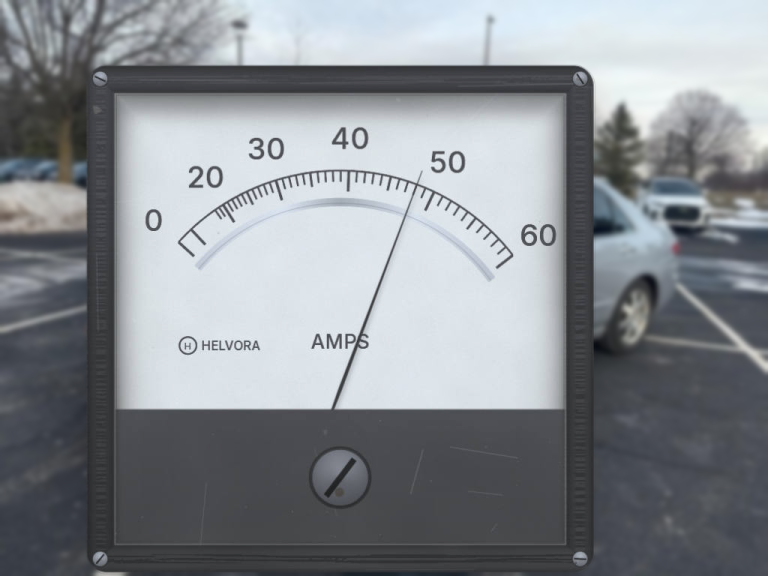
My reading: 48 A
